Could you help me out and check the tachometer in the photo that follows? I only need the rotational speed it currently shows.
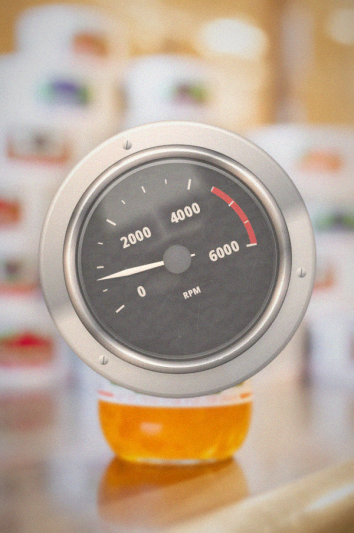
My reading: 750 rpm
